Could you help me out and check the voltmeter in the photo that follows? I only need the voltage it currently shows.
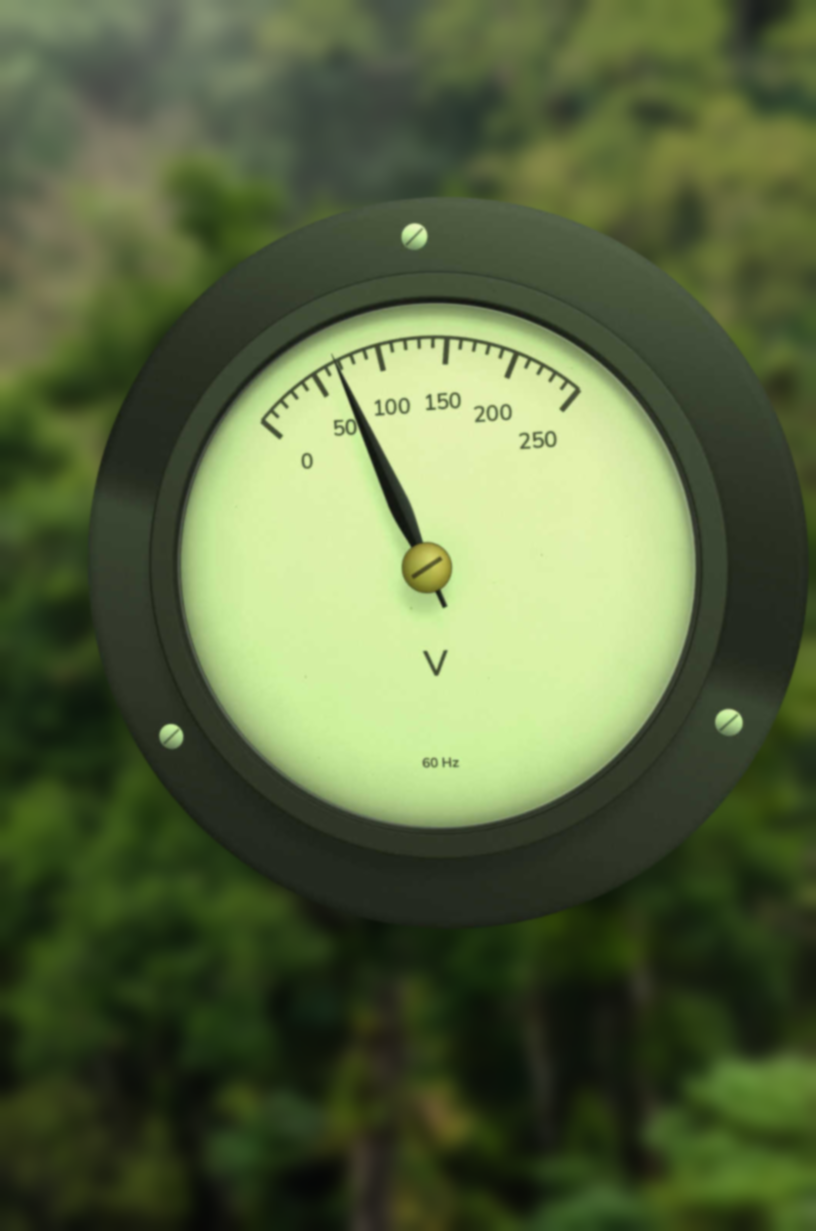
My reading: 70 V
